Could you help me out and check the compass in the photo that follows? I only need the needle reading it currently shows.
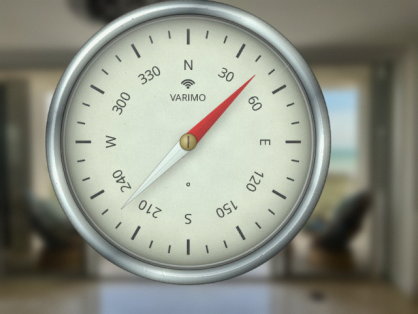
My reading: 45 °
